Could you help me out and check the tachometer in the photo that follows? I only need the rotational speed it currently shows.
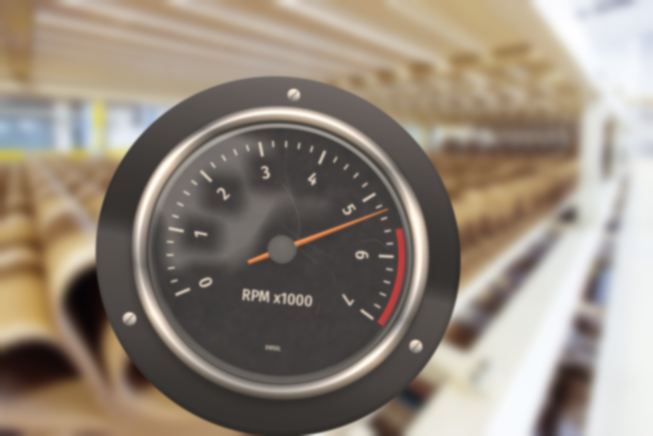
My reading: 5300 rpm
